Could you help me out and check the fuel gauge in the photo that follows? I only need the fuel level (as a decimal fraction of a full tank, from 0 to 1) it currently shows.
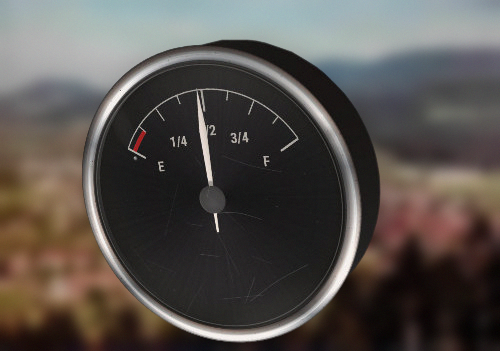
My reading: 0.5
